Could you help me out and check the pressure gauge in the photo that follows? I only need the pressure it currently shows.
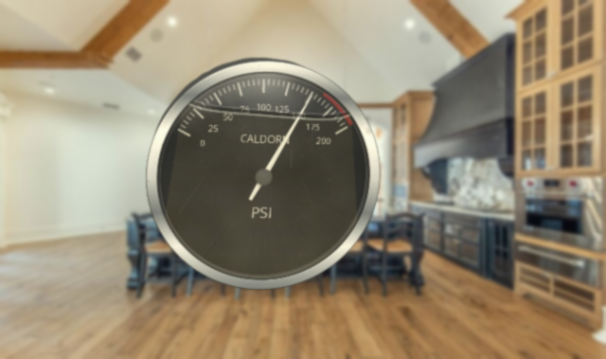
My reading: 150 psi
